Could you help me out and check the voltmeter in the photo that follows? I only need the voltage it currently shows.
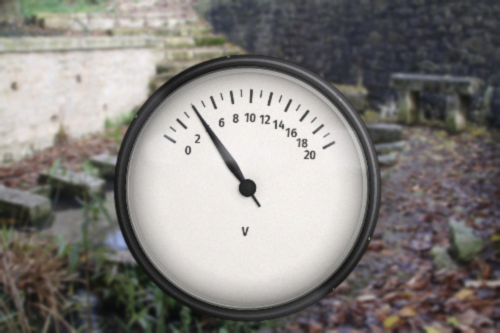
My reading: 4 V
